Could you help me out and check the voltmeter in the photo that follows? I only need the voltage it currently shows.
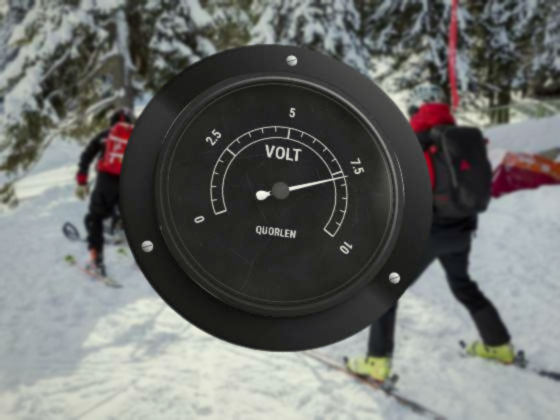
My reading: 7.75 V
